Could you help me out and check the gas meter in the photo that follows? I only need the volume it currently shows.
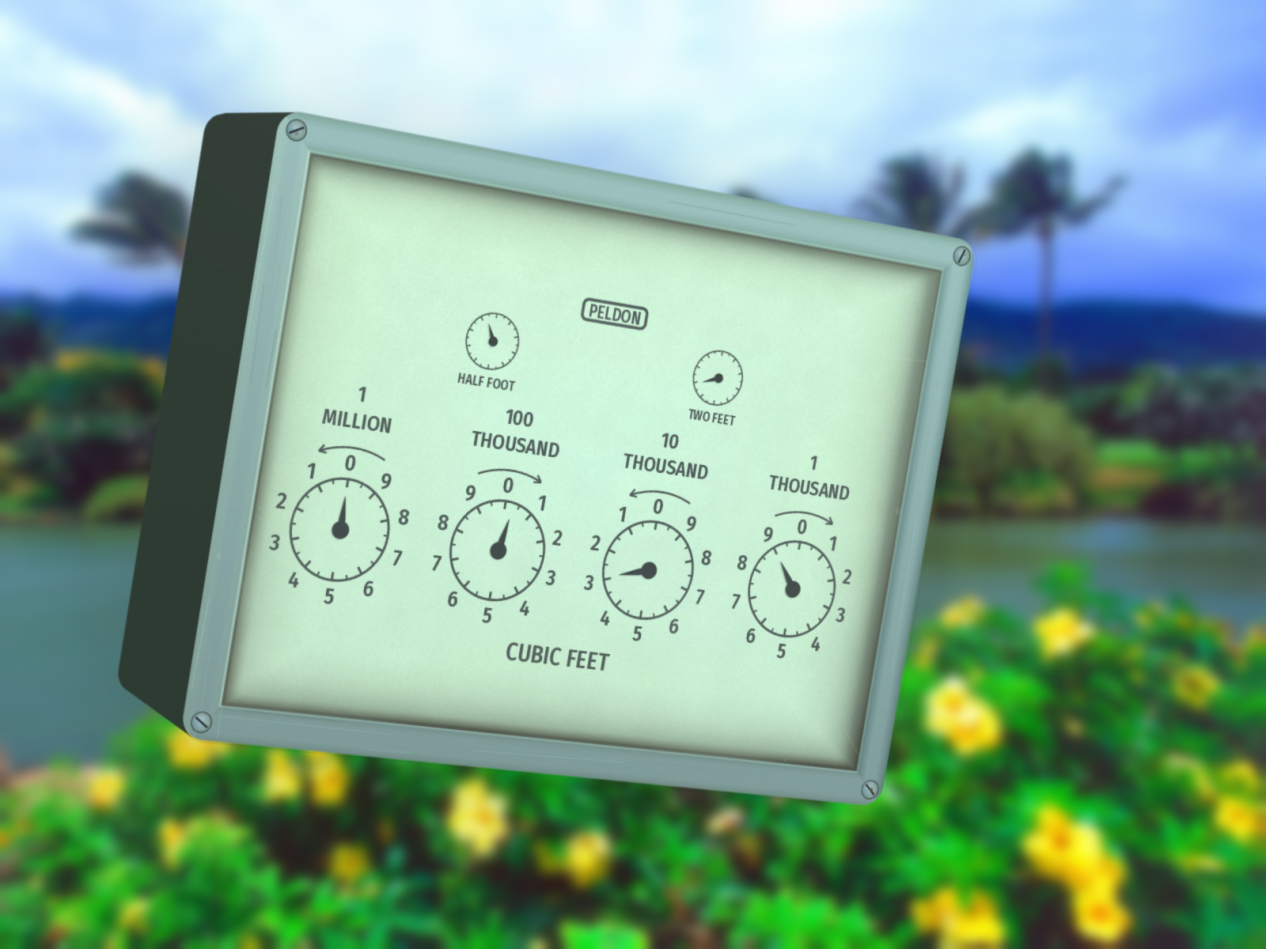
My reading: 2900 ft³
